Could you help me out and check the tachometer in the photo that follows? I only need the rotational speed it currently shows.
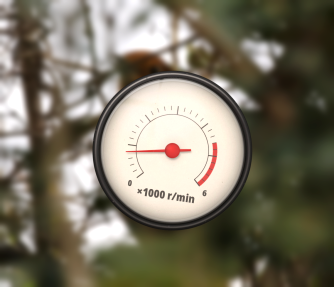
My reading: 800 rpm
